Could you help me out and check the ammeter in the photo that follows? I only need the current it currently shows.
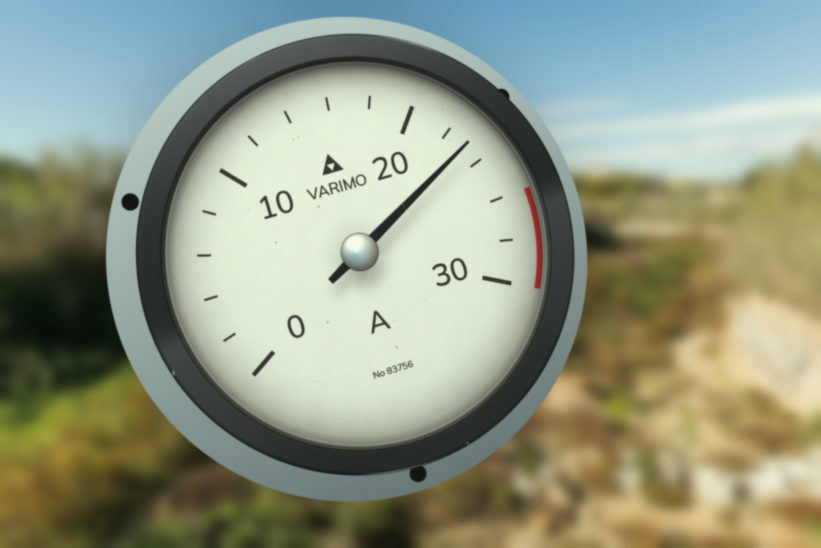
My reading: 23 A
